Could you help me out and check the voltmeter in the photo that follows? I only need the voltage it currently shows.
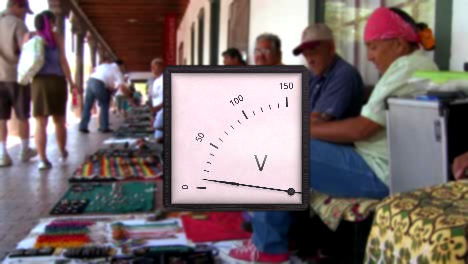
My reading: 10 V
